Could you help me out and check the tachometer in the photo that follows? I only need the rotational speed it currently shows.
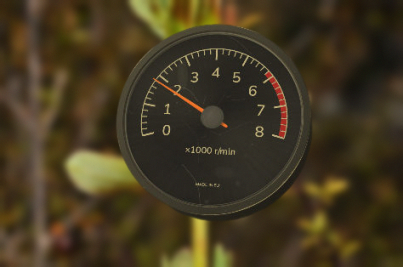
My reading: 1800 rpm
